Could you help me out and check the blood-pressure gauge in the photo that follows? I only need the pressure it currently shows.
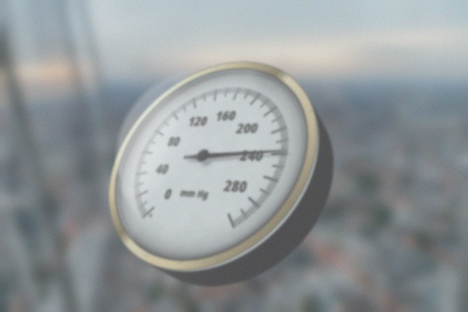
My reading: 240 mmHg
